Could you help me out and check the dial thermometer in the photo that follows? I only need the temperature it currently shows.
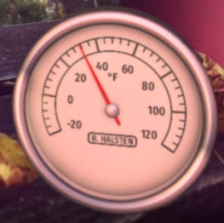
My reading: 32 °F
